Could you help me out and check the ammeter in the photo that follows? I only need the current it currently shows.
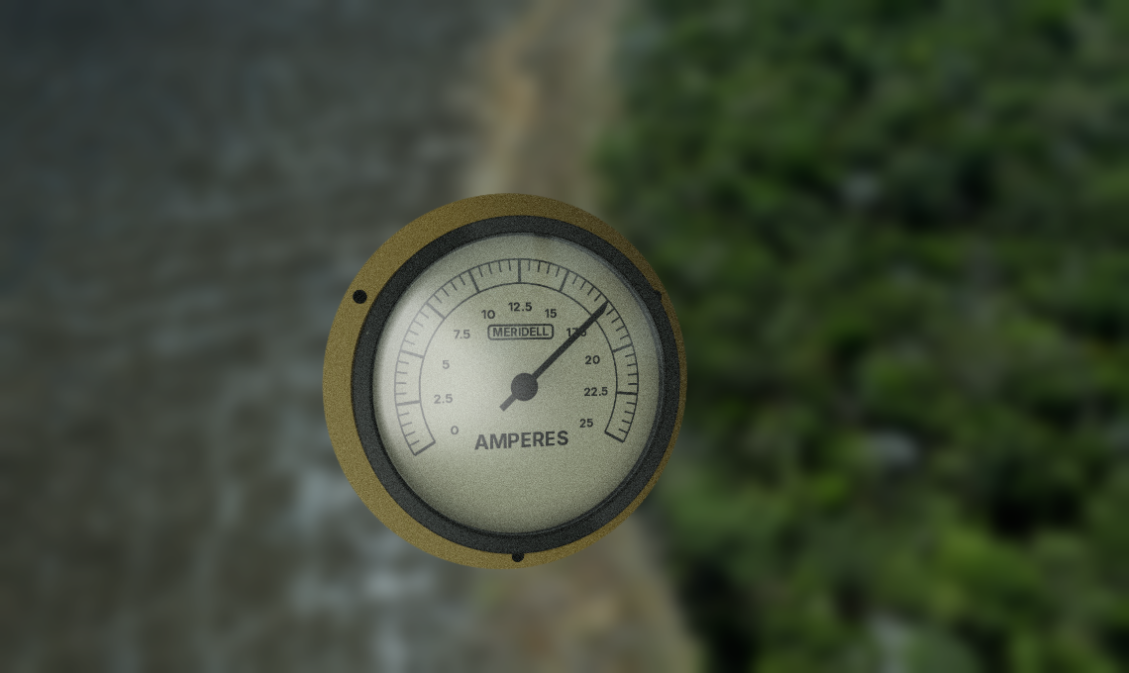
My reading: 17.5 A
